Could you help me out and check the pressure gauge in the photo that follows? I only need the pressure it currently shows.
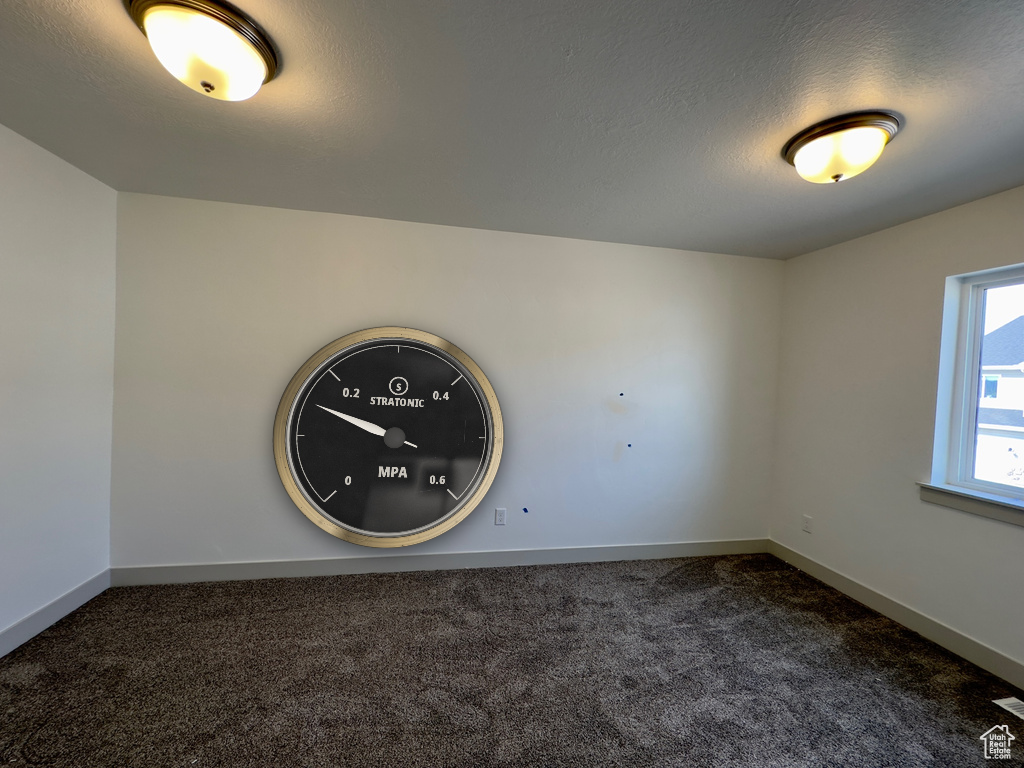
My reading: 0.15 MPa
